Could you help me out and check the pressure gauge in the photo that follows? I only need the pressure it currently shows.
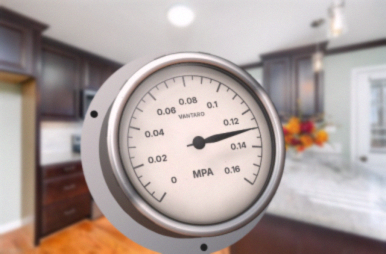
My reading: 0.13 MPa
